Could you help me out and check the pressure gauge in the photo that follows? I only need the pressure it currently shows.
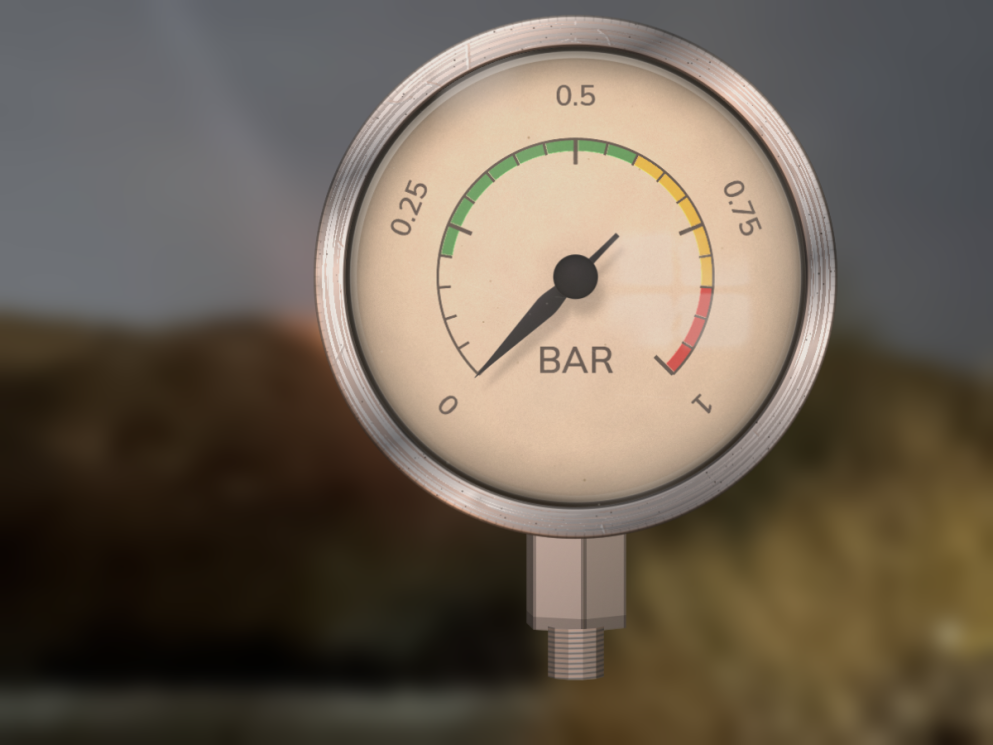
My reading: 0 bar
